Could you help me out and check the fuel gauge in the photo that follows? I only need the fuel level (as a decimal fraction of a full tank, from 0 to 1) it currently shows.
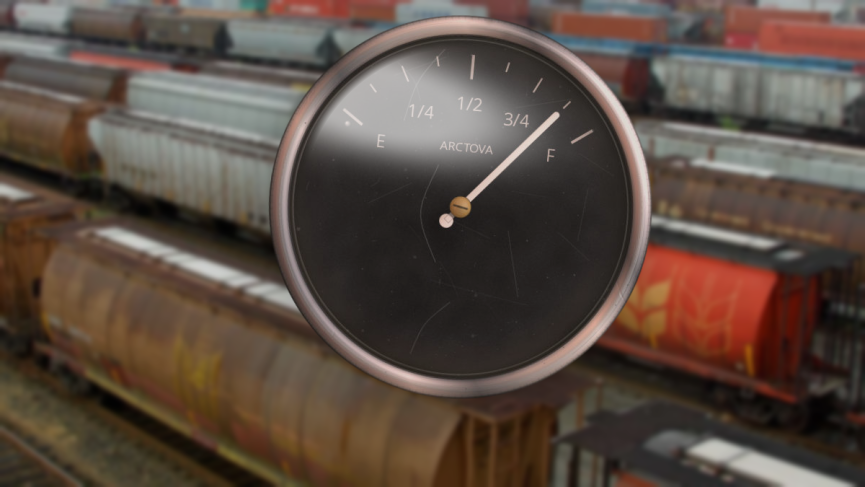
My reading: 0.875
